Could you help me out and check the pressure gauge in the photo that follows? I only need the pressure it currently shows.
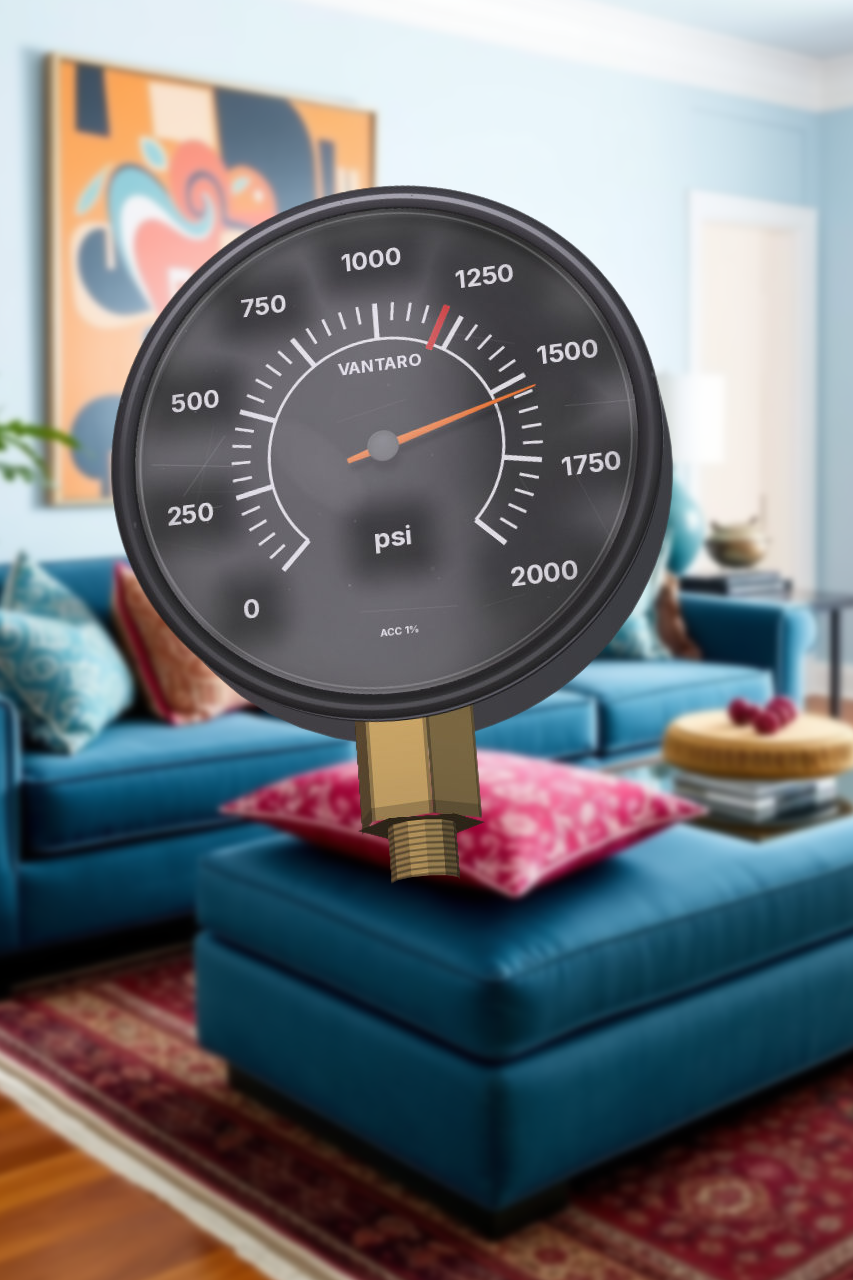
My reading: 1550 psi
